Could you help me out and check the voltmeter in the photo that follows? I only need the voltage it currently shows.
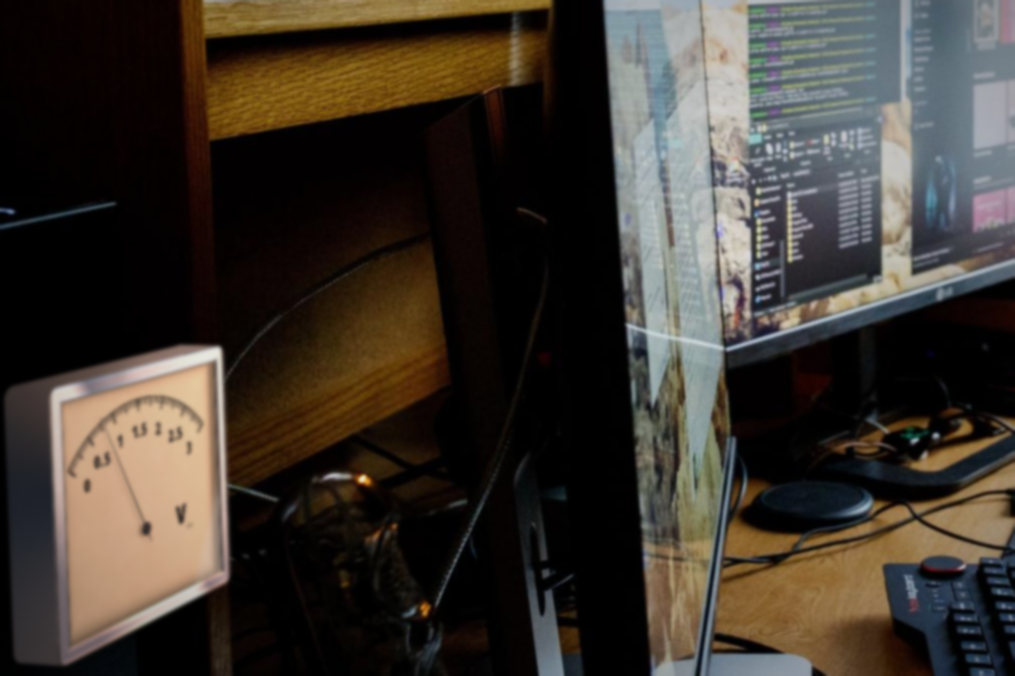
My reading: 0.75 V
